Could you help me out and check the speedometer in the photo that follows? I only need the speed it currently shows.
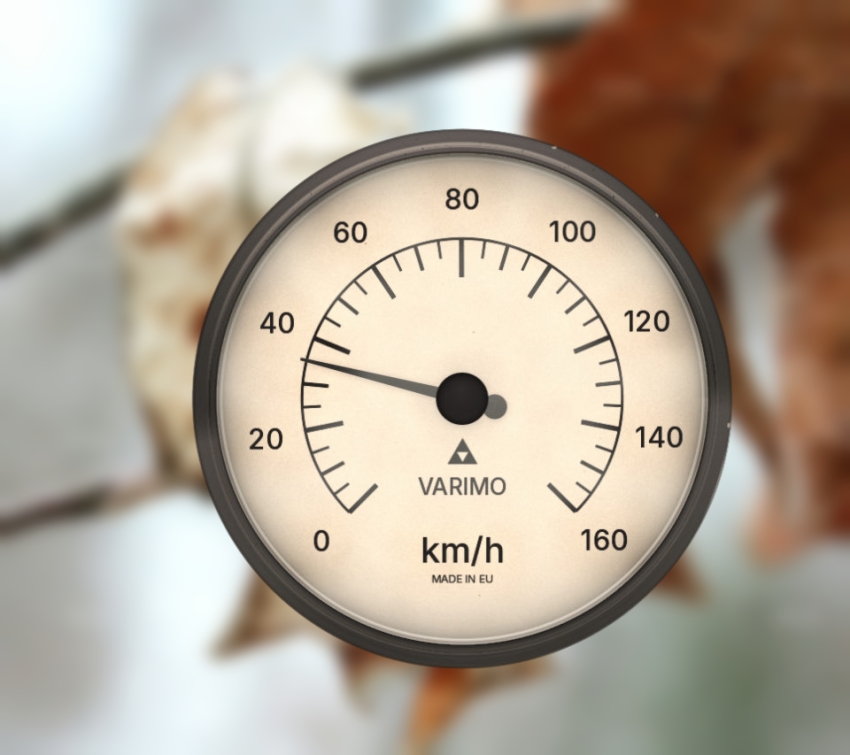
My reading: 35 km/h
